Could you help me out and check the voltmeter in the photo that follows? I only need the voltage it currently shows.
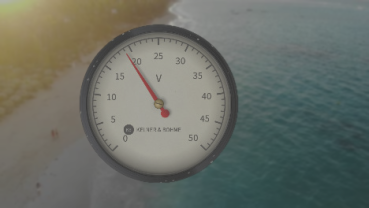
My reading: 19 V
